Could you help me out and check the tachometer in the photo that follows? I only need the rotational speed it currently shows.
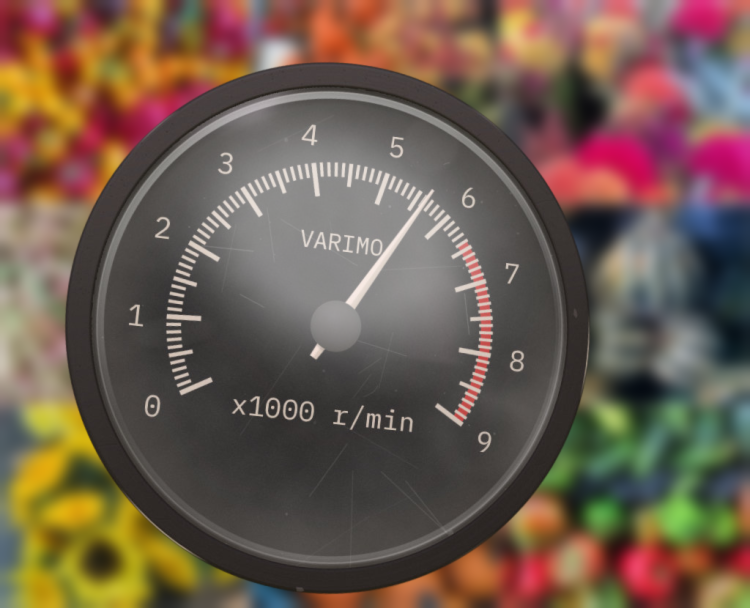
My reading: 5600 rpm
